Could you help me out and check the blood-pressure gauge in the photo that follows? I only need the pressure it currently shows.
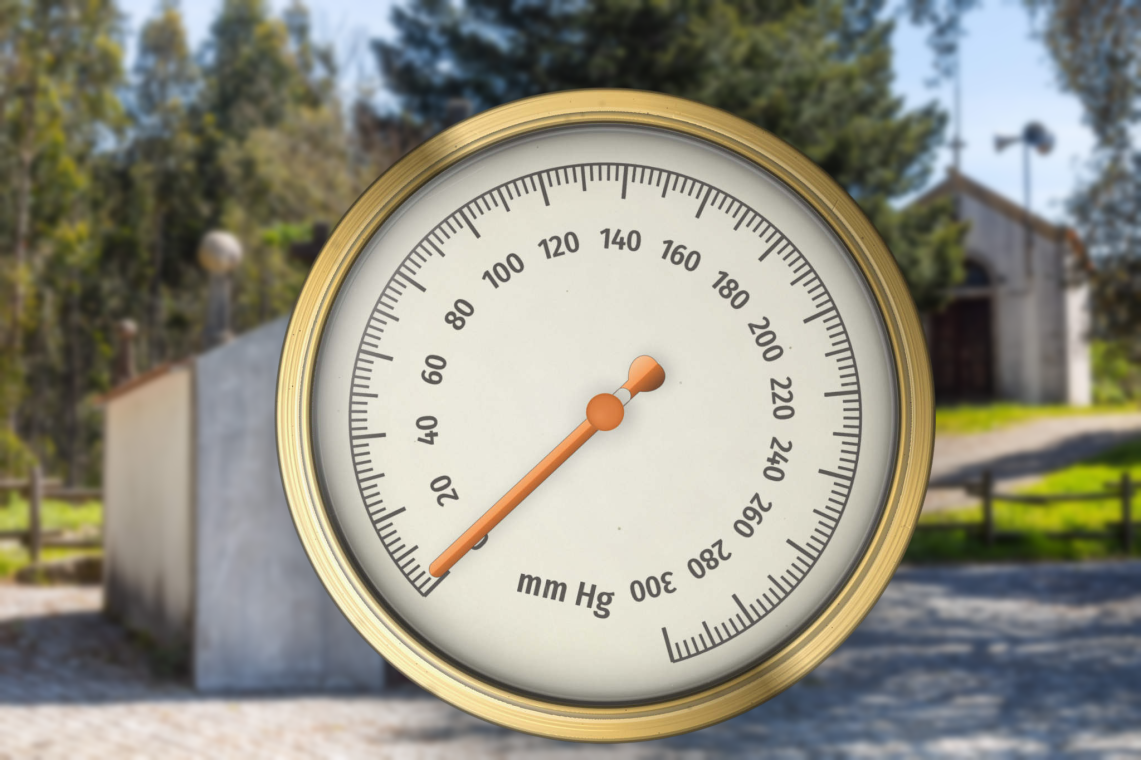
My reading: 2 mmHg
